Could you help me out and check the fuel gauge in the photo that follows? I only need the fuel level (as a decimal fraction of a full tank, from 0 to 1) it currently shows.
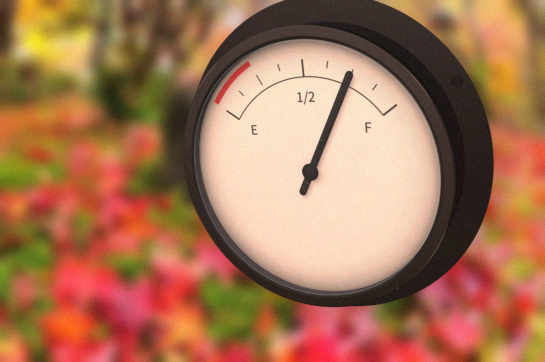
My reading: 0.75
